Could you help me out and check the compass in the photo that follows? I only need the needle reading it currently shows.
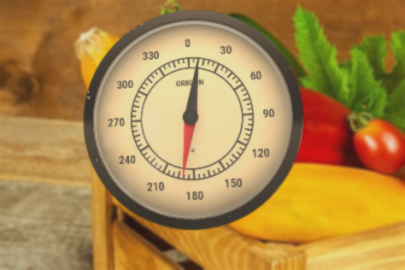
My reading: 190 °
